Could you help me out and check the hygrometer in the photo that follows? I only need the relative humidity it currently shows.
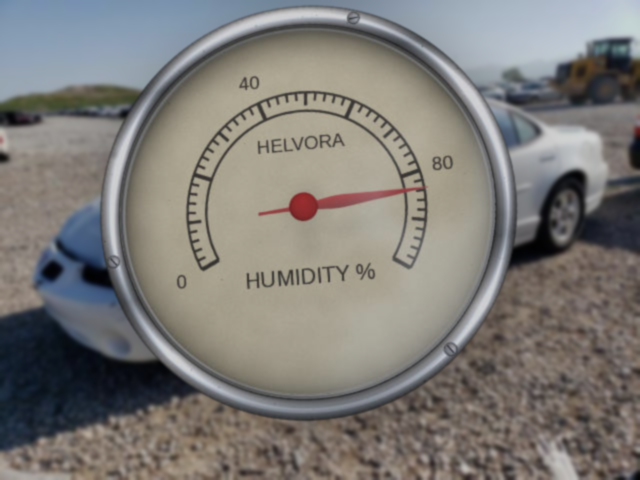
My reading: 84 %
